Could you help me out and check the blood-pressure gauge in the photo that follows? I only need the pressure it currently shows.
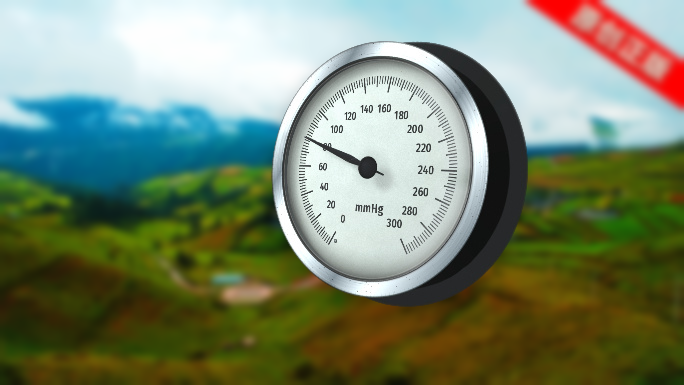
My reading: 80 mmHg
